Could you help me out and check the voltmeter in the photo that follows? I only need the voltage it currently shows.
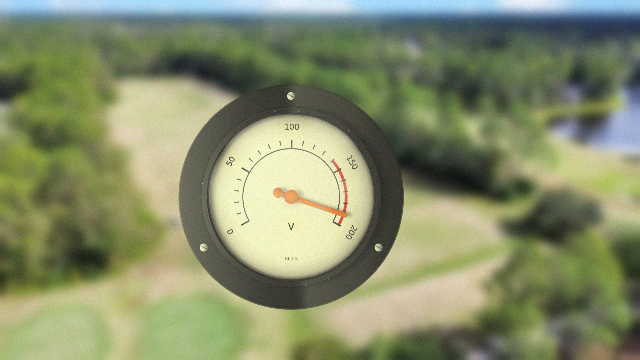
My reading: 190 V
